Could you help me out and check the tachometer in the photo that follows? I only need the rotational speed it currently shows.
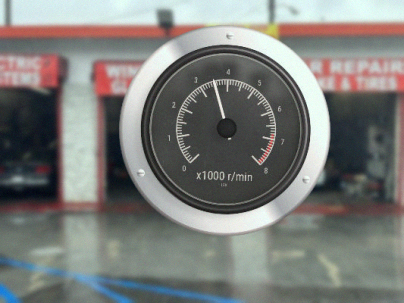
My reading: 3500 rpm
